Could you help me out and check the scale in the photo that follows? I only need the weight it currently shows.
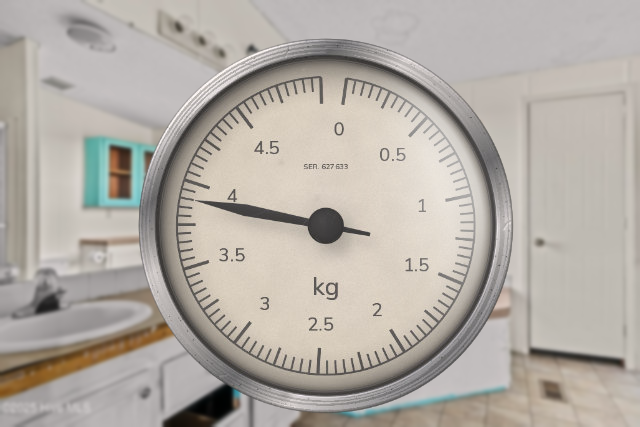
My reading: 3.9 kg
